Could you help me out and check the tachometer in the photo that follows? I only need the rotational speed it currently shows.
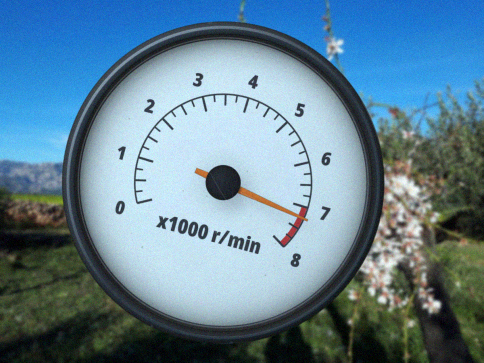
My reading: 7250 rpm
